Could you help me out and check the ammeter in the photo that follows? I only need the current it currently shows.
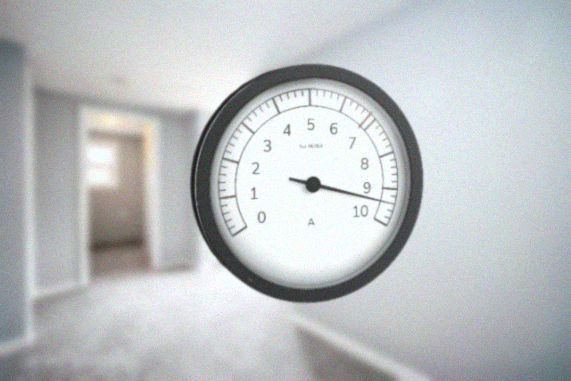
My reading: 9.4 A
